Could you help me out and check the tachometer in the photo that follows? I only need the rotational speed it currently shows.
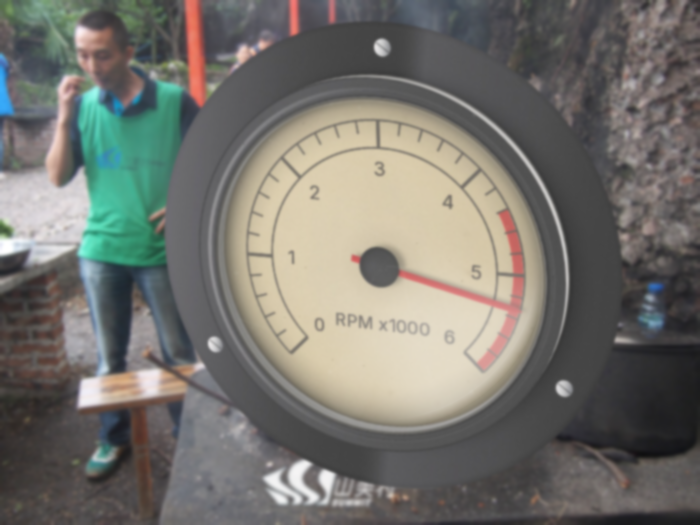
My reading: 5300 rpm
